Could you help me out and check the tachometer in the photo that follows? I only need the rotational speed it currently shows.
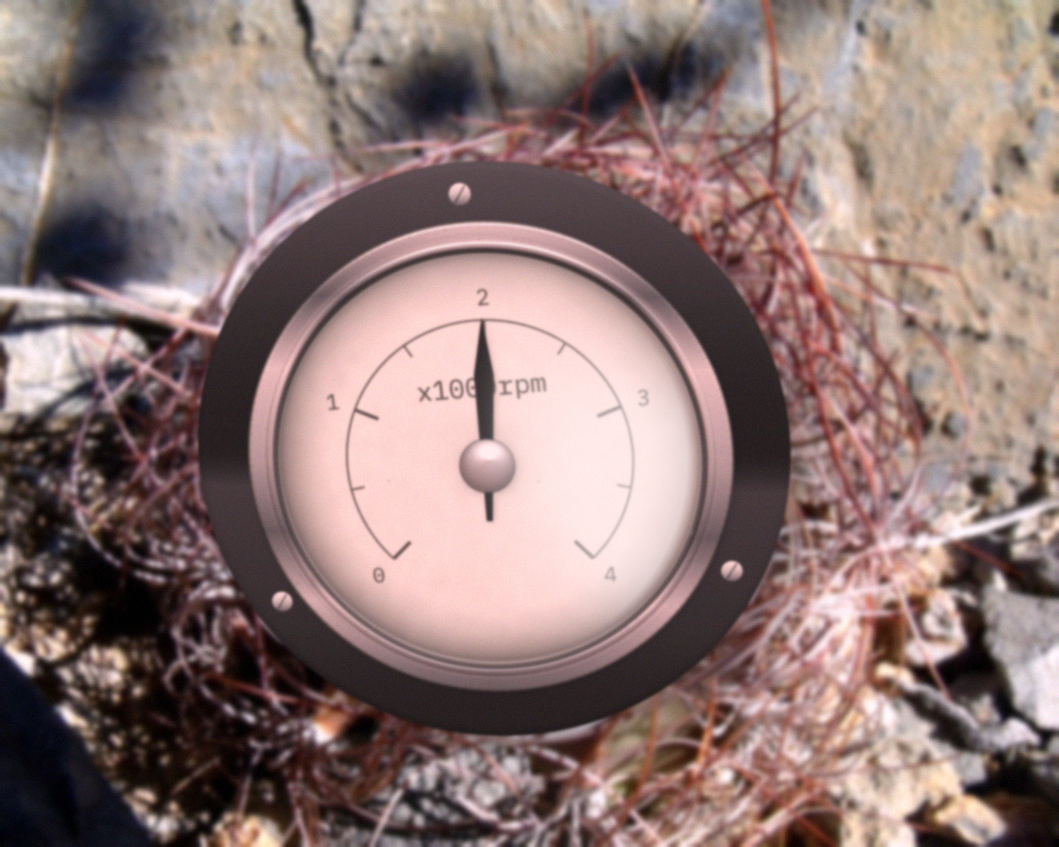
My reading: 2000 rpm
